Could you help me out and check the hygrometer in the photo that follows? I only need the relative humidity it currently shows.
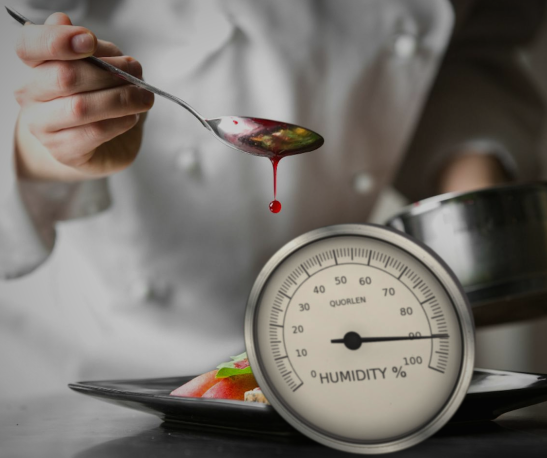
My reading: 90 %
